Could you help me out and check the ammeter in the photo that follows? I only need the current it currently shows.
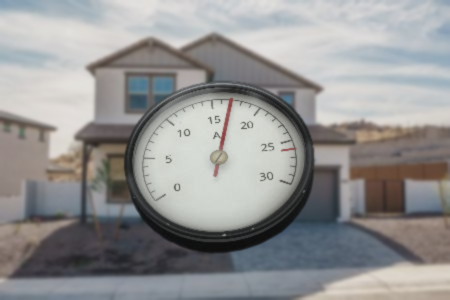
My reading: 17 A
